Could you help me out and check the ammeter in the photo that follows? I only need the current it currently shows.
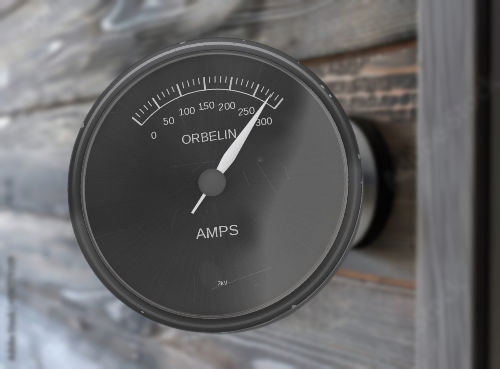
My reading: 280 A
